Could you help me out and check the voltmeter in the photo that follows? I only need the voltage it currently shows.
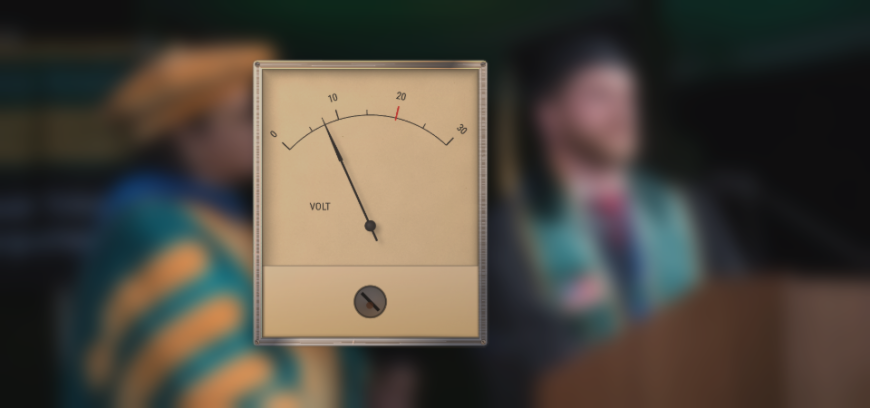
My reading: 7.5 V
